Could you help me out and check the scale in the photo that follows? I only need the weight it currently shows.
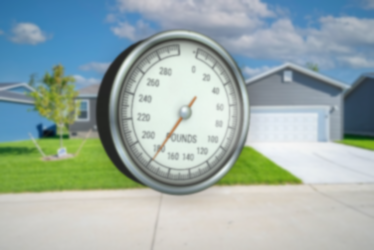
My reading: 180 lb
